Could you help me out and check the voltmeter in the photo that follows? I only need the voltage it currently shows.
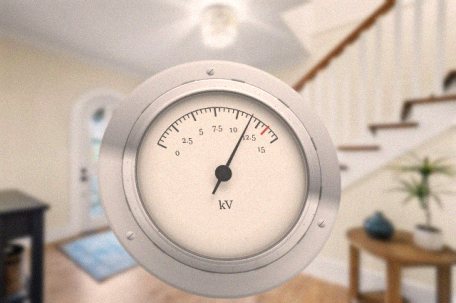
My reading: 11.5 kV
